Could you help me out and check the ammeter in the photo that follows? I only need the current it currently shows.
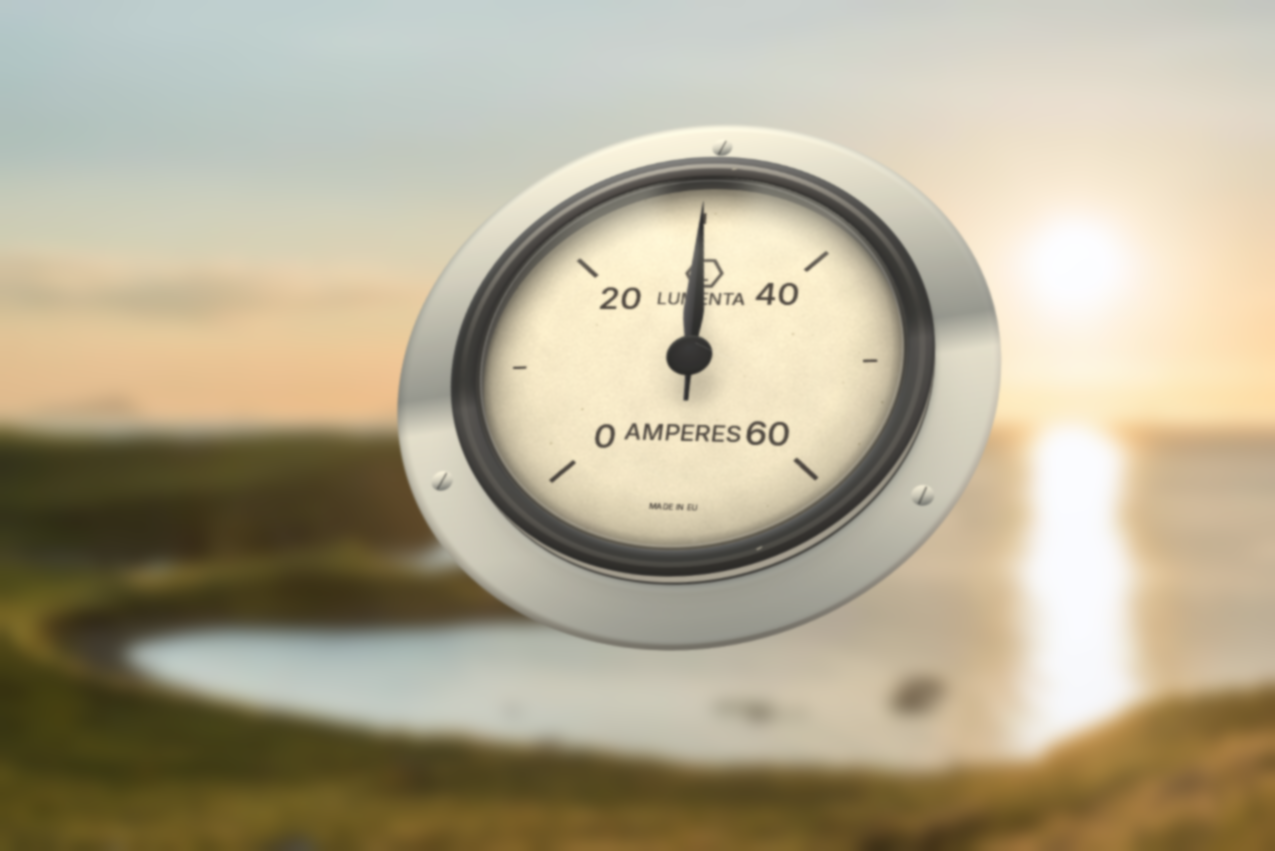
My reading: 30 A
